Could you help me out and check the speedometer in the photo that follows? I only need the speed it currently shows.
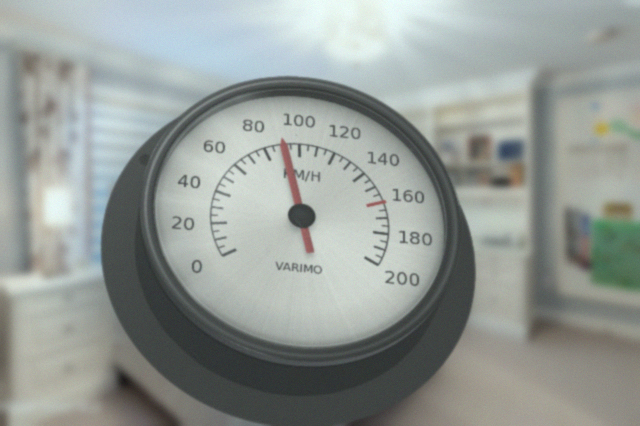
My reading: 90 km/h
